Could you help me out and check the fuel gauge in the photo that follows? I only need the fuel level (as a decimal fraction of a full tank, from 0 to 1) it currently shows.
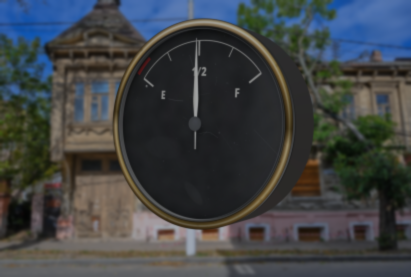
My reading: 0.5
